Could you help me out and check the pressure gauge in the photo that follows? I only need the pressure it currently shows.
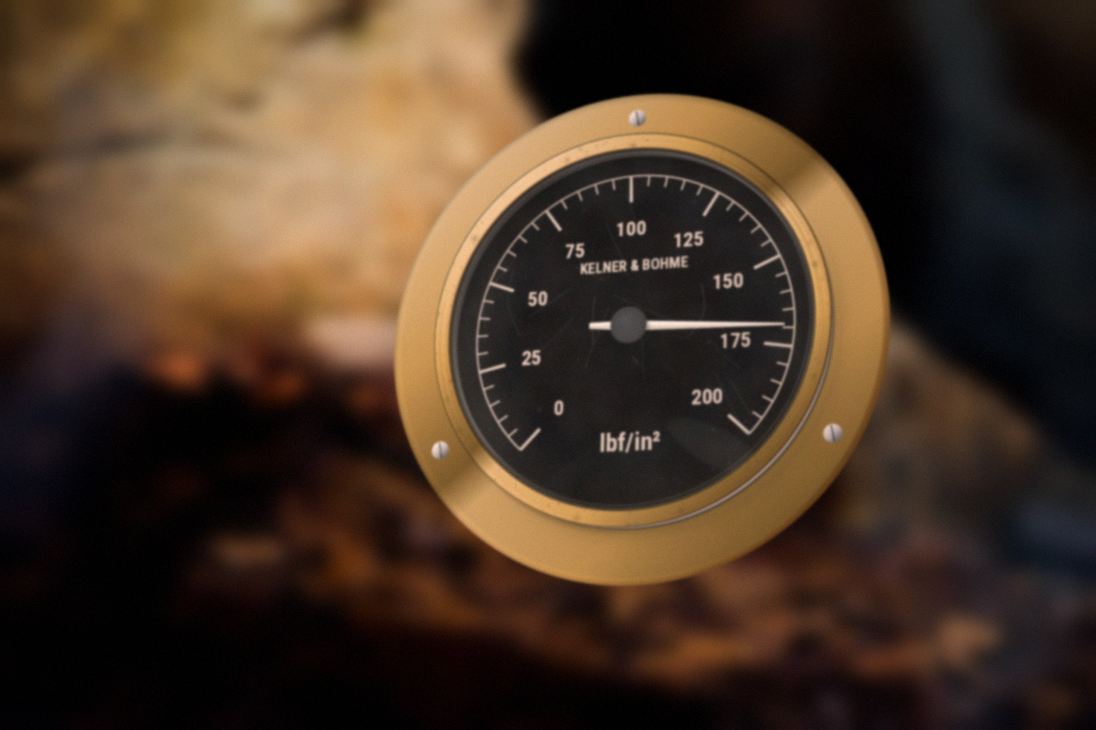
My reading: 170 psi
